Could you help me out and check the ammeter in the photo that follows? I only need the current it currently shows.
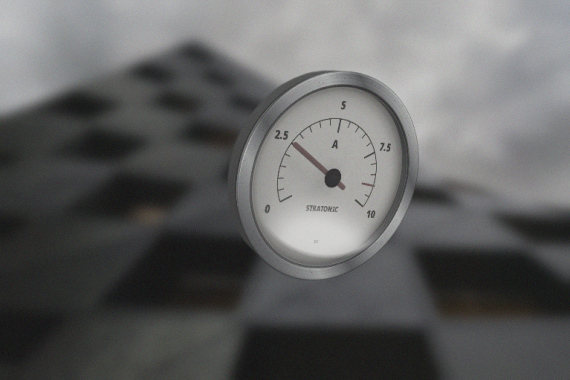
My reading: 2.5 A
